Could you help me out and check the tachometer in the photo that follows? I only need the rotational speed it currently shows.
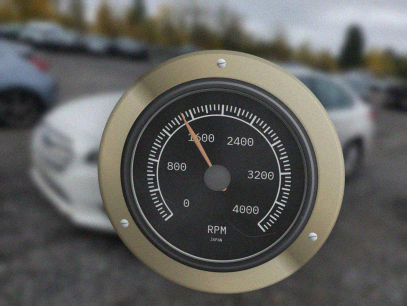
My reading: 1500 rpm
